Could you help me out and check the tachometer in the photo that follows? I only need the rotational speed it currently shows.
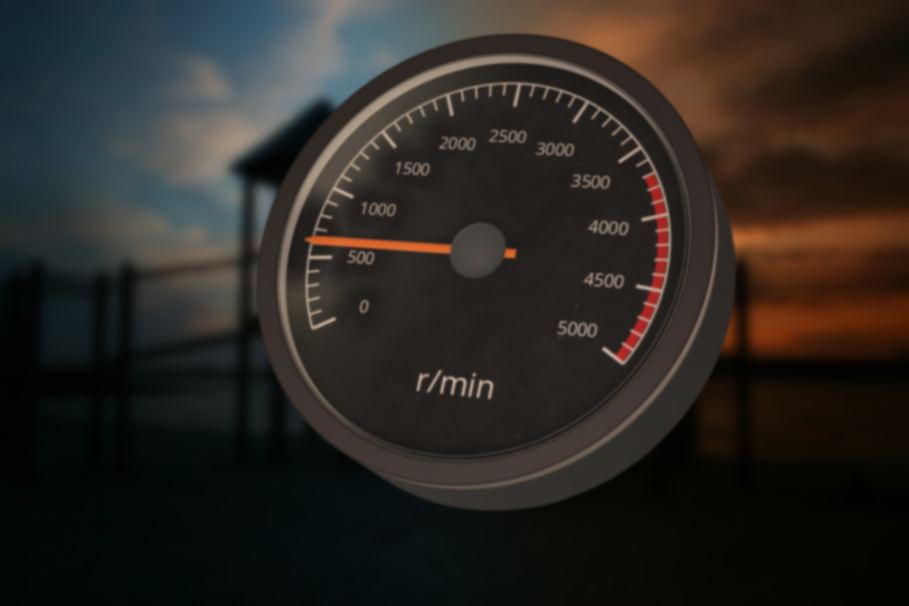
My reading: 600 rpm
